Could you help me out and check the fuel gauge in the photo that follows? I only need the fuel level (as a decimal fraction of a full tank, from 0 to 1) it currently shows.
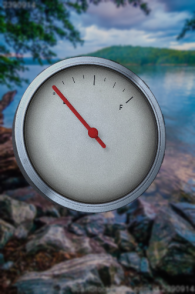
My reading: 0
